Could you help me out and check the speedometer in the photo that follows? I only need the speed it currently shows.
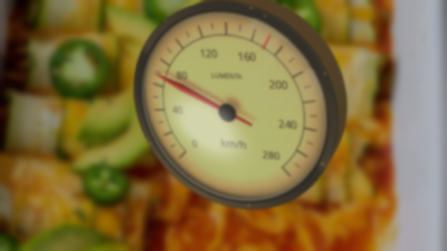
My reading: 70 km/h
